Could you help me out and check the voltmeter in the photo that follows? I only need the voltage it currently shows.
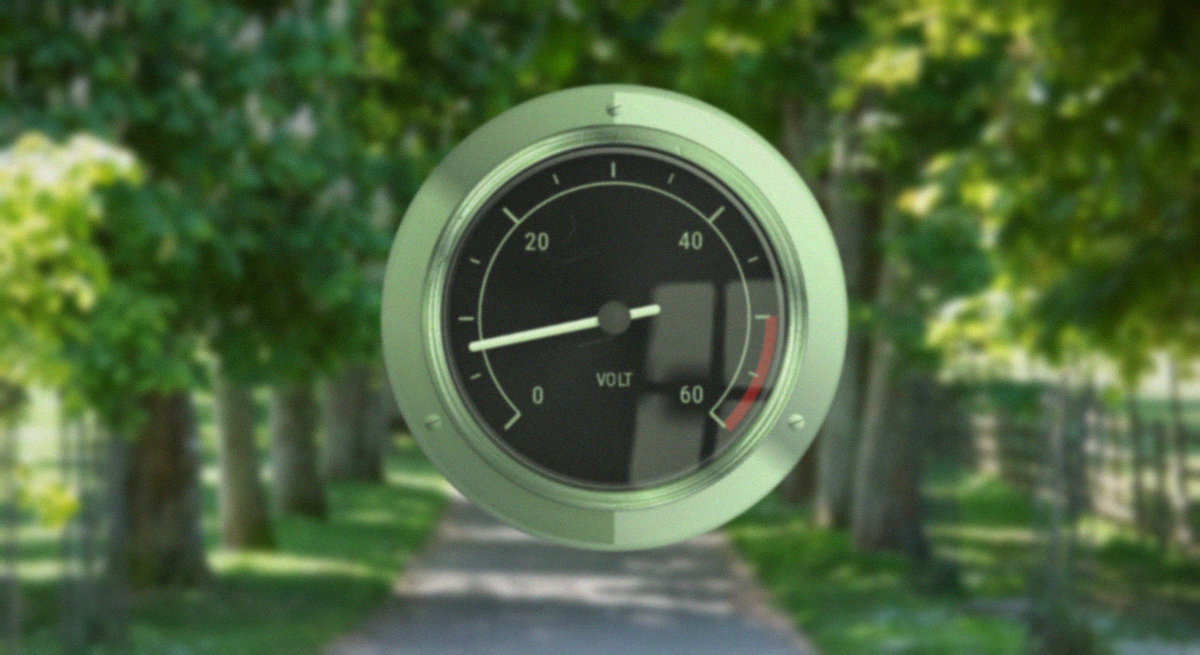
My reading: 7.5 V
